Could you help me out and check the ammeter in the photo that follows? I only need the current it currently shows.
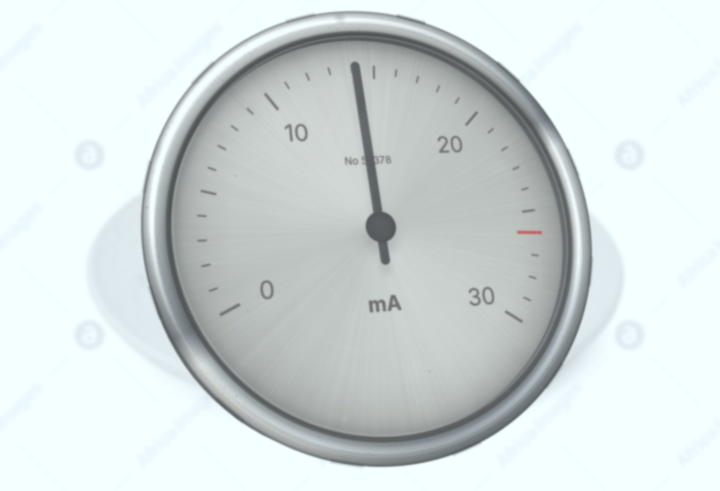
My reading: 14 mA
